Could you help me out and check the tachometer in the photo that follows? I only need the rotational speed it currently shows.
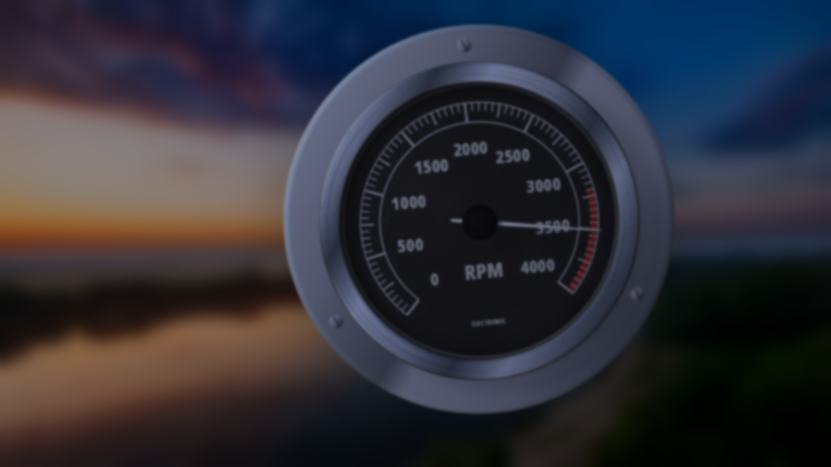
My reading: 3500 rpm
